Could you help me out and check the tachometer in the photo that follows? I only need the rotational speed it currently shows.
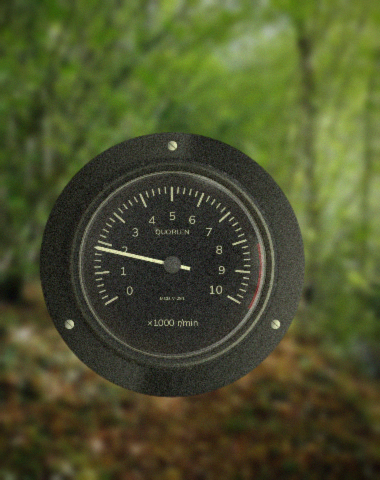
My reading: 1800 rpm
